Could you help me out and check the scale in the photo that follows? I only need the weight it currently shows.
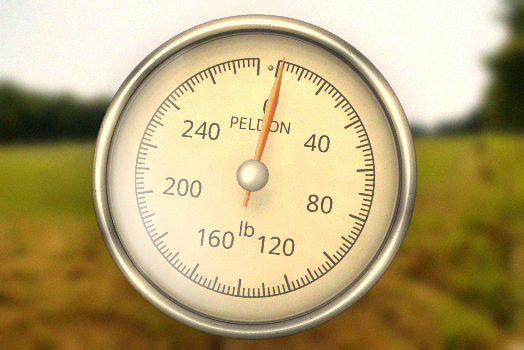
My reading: 2 lb
